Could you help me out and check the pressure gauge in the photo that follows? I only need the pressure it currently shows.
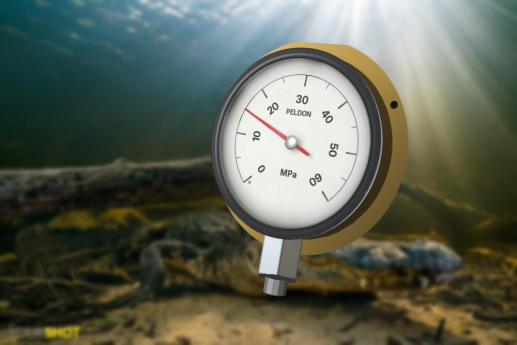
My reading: 15 MPa
